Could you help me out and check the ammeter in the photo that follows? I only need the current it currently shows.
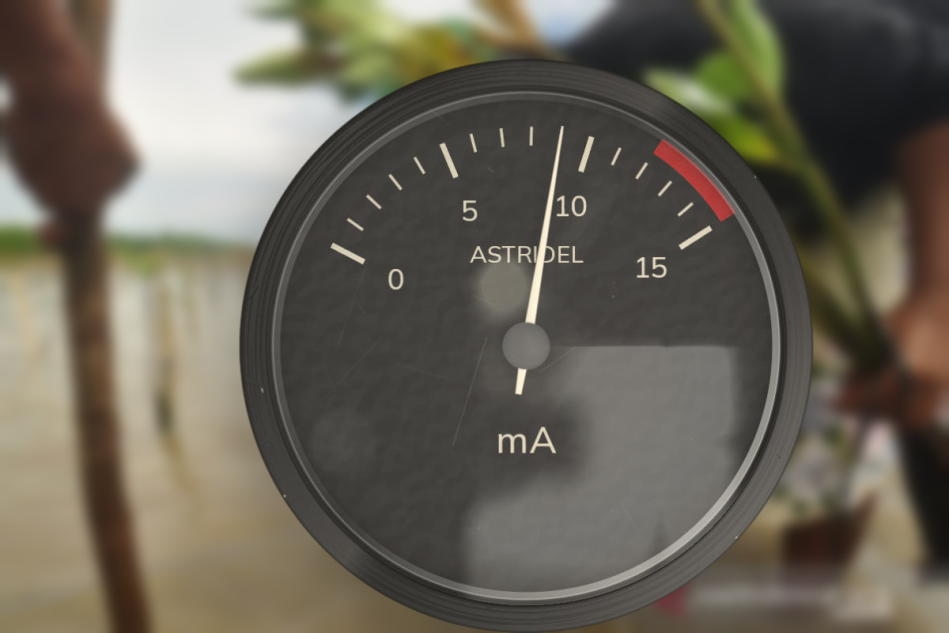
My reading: 9 mA
